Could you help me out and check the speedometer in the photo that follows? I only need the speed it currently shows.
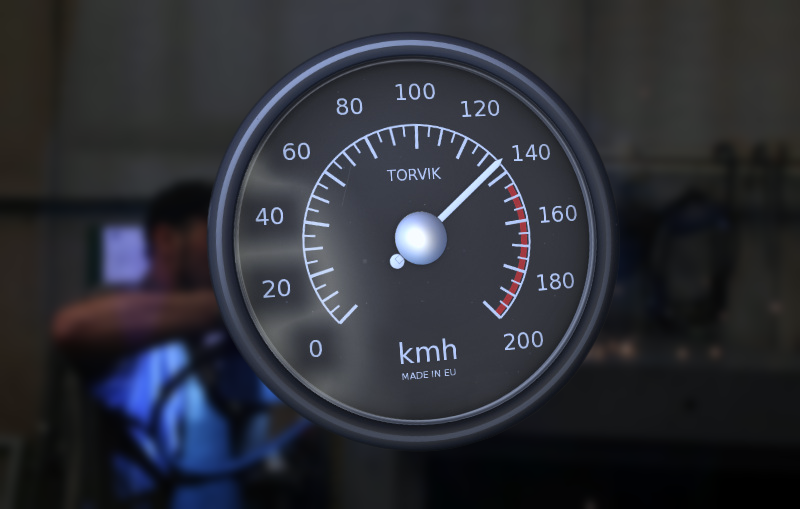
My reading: 135 km/h
